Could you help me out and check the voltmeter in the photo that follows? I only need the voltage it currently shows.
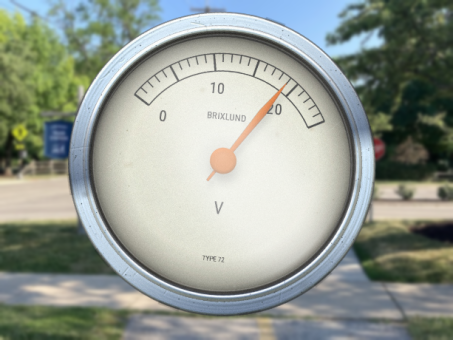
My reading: 19 V
